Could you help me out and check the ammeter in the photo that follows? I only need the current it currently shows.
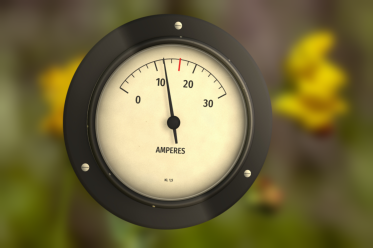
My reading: 12 A
